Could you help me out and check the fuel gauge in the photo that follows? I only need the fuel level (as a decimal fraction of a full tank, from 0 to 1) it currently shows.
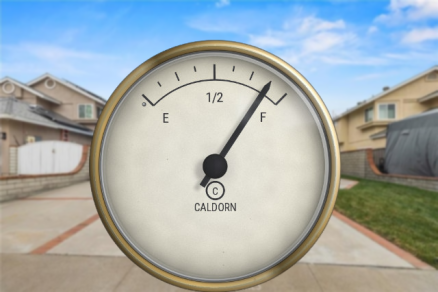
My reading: 0.875
